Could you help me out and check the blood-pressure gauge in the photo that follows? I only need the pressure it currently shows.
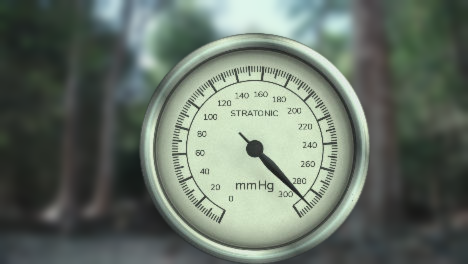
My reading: 290 mmHg
